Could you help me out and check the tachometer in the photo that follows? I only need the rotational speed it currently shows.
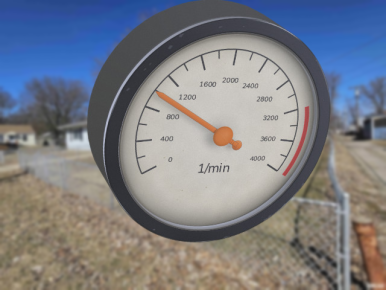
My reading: 1000 rpm
